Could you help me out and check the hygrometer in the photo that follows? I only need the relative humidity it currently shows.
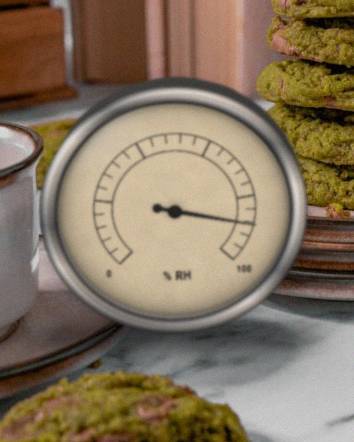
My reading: 88 %
